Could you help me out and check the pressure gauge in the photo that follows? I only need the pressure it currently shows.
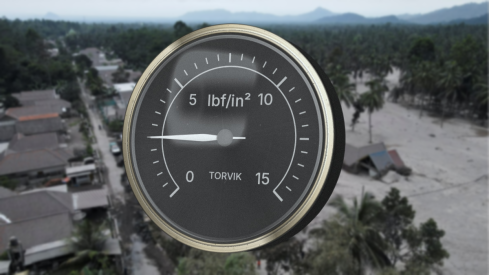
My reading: 2.5 psi
